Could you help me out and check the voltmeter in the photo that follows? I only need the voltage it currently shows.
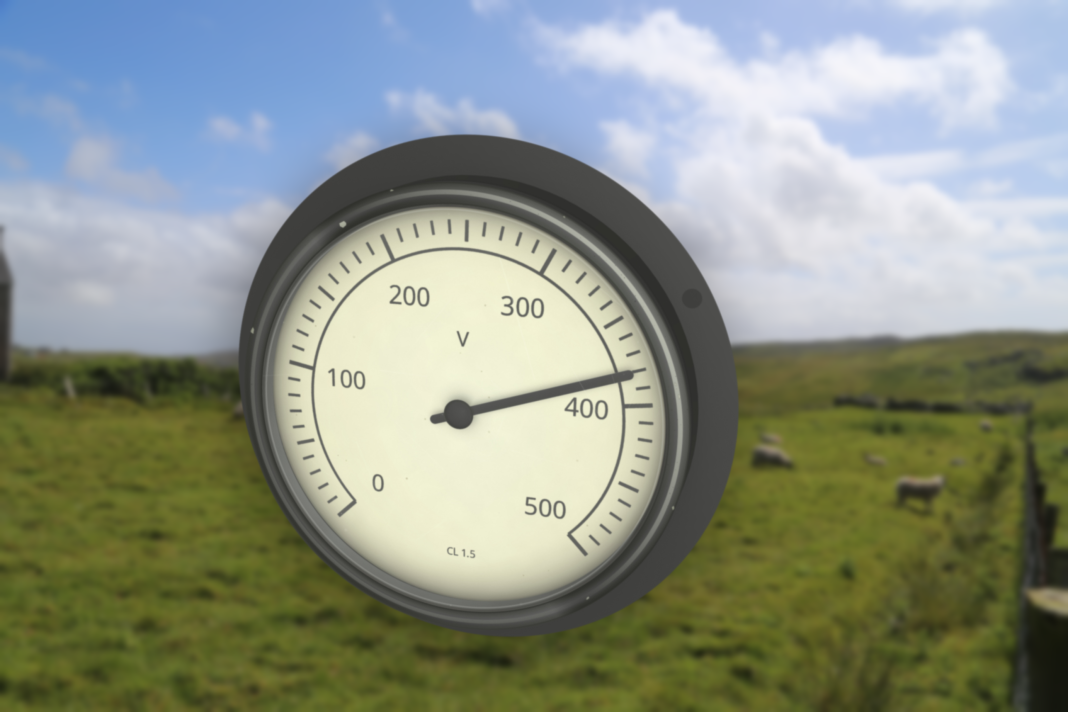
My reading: 380 V
